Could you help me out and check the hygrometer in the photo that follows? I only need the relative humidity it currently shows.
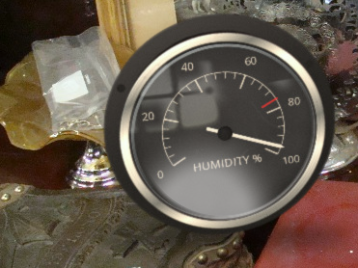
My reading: 96 %
